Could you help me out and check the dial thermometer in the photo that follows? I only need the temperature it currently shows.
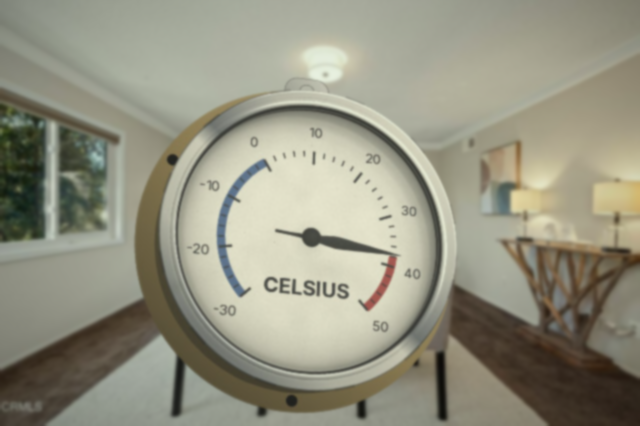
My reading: 38 °C
